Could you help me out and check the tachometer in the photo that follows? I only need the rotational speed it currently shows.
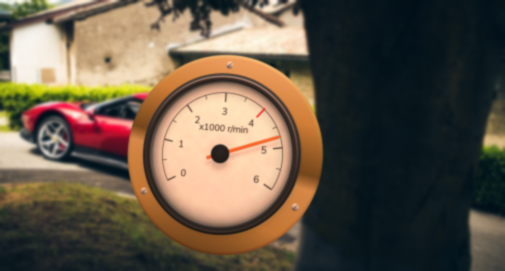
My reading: 4750 rpm
